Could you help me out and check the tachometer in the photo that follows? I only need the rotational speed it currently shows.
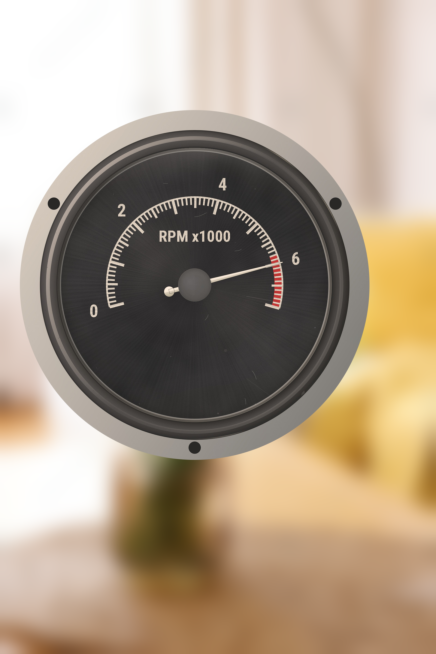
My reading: 6000 rpm
